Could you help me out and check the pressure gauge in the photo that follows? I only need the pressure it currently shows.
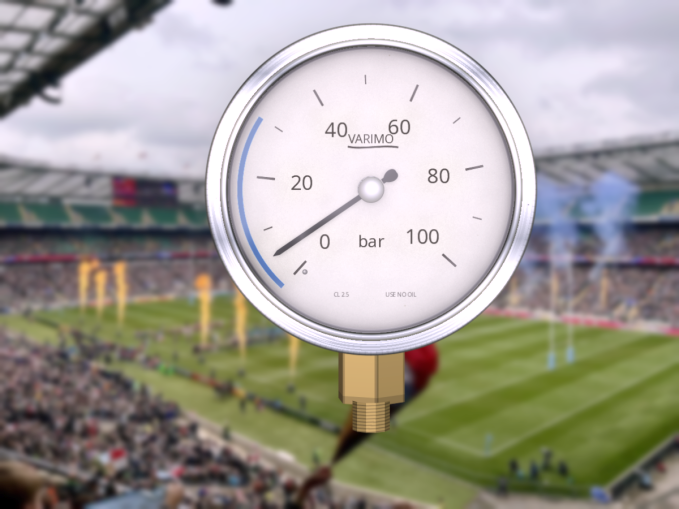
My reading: 5 bar
